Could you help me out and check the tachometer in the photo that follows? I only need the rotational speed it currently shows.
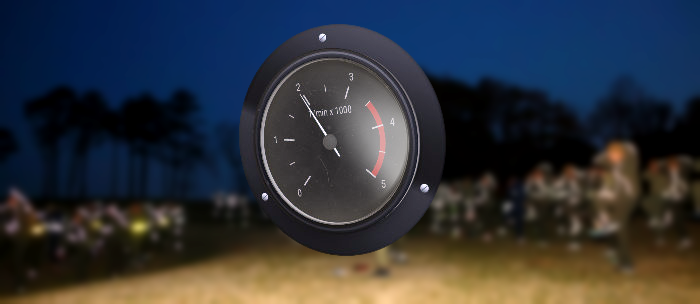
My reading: 2000 rpm
